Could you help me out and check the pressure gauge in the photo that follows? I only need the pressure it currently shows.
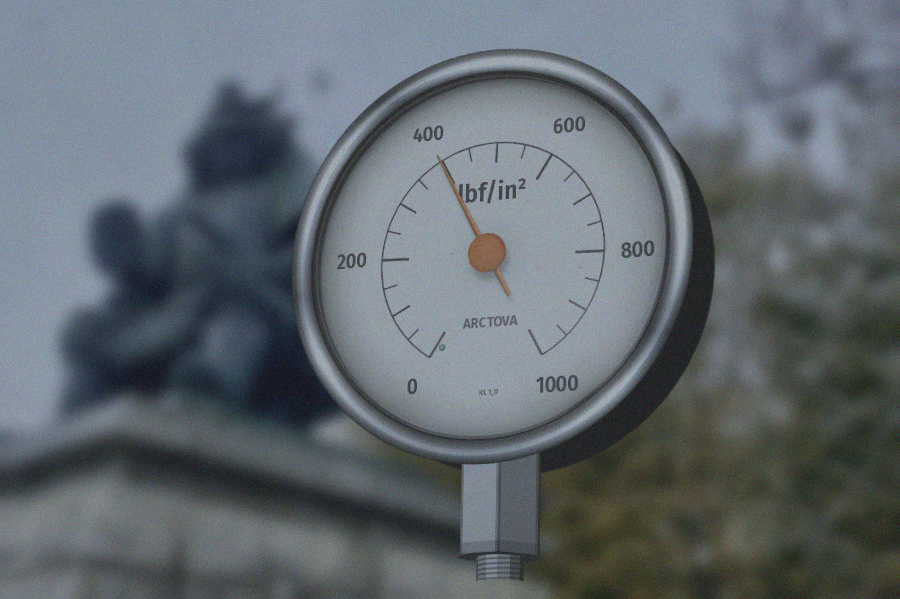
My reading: 400 psi
